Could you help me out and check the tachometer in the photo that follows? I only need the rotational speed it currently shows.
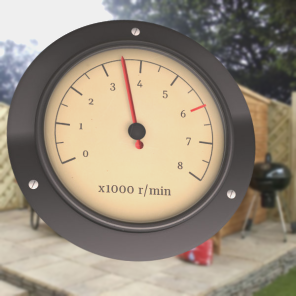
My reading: 3500 rpm
